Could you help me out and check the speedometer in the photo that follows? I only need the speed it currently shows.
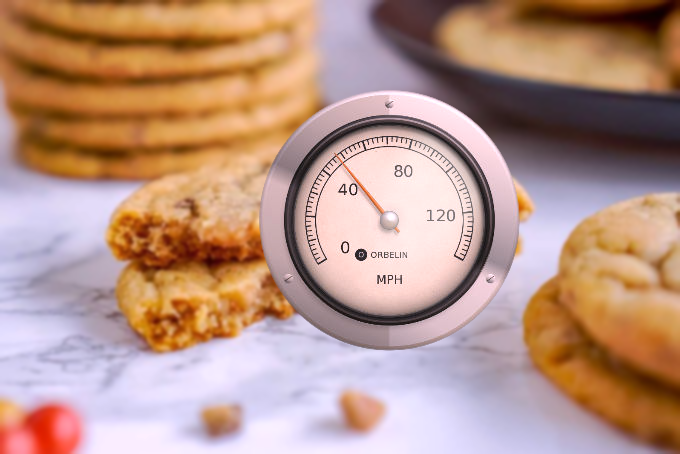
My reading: 48 mph
